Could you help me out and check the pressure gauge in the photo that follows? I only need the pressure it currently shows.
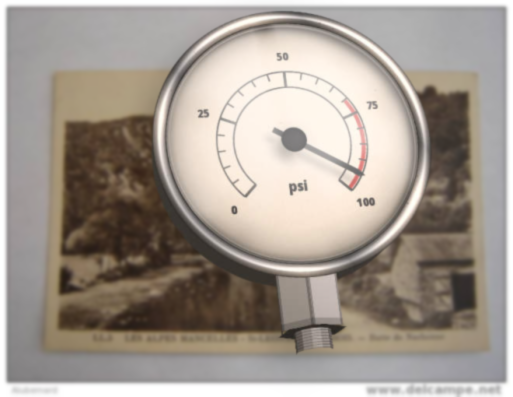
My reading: 95 psi
